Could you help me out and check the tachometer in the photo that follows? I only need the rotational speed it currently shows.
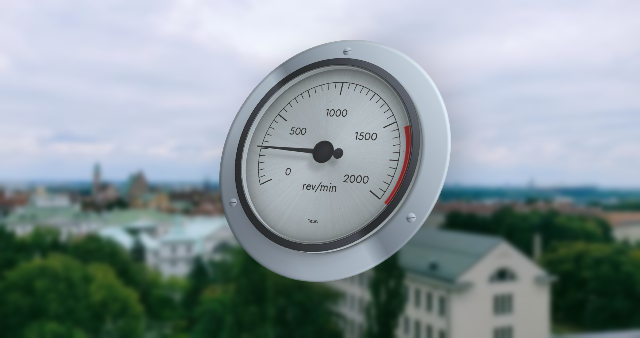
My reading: 250 rpm
